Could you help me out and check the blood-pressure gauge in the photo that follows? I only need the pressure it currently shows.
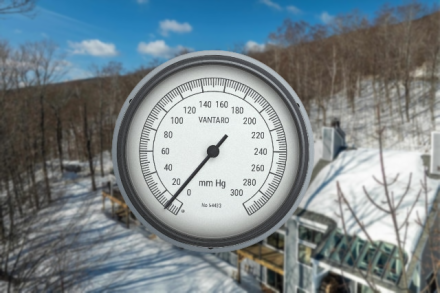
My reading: 10 mmHg
